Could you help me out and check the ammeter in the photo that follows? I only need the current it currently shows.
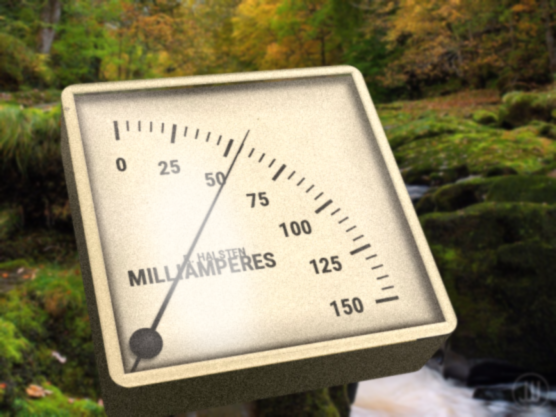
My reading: 55 mA
